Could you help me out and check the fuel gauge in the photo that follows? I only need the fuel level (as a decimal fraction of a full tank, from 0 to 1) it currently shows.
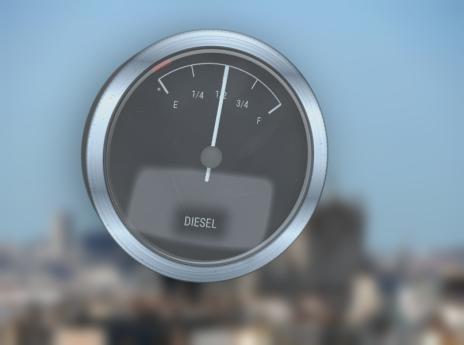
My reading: 0.5
